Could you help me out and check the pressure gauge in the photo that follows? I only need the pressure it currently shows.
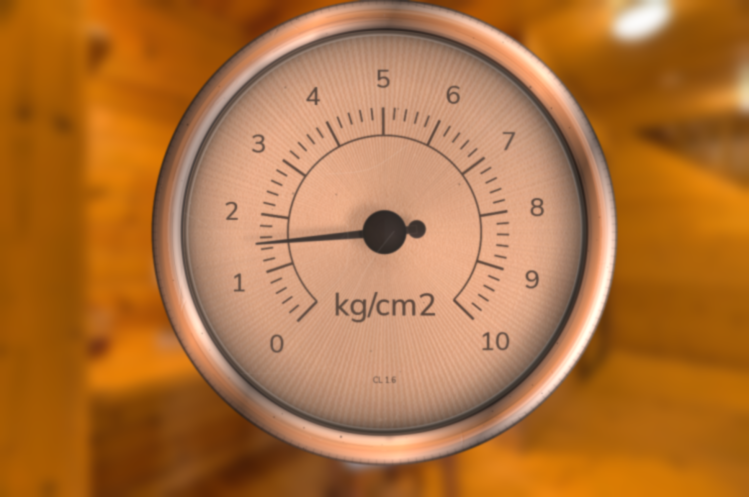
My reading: 1.5 kg/cm²
